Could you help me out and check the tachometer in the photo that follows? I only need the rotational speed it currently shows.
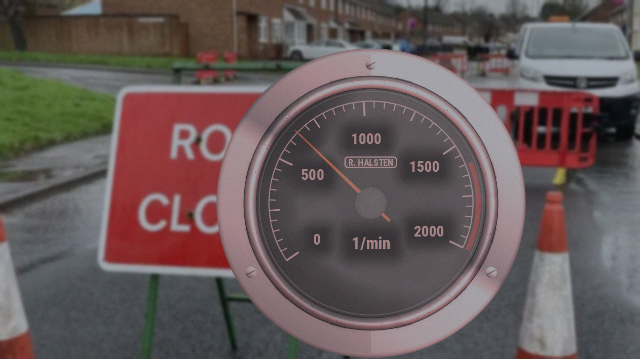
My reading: 650 rpm
